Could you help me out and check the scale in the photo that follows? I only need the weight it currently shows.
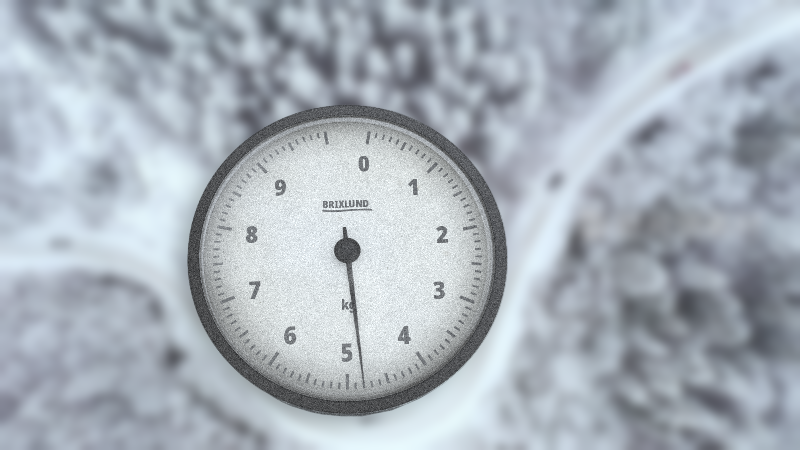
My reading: 4.8 kg
